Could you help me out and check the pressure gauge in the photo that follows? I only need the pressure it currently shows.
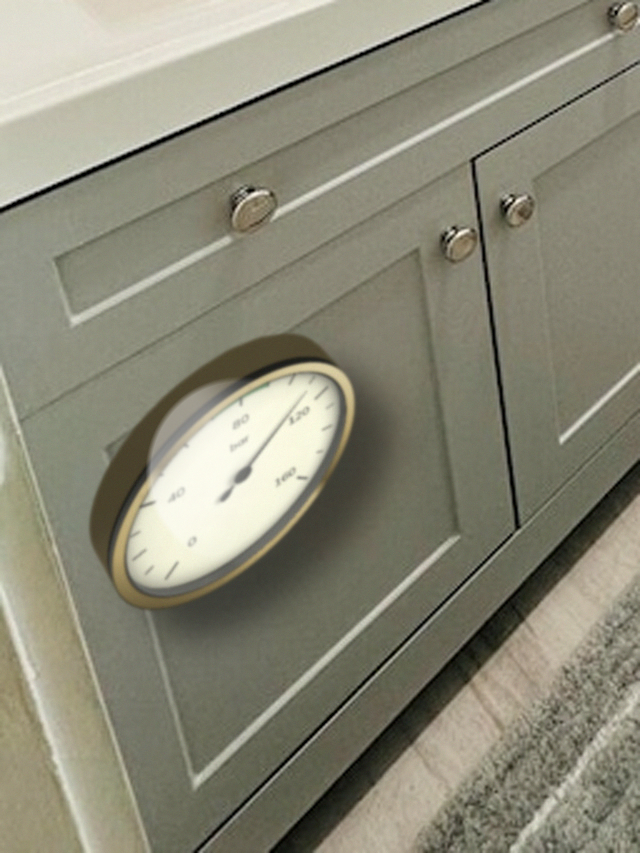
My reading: 110 bar
